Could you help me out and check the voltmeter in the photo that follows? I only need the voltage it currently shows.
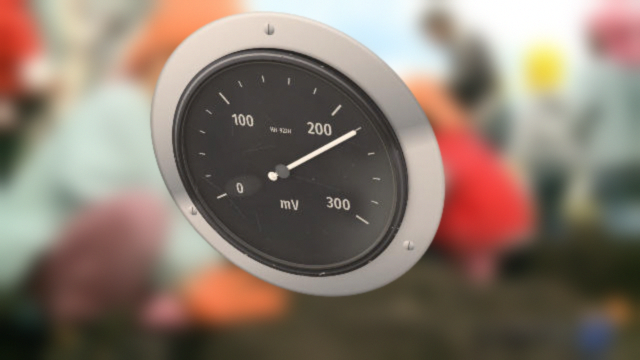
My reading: 220 mV
